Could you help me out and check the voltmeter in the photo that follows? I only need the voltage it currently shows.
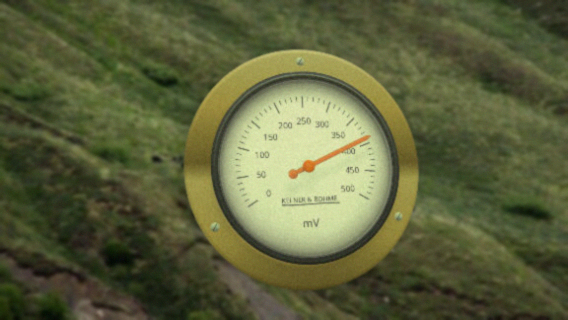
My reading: 390 mV
